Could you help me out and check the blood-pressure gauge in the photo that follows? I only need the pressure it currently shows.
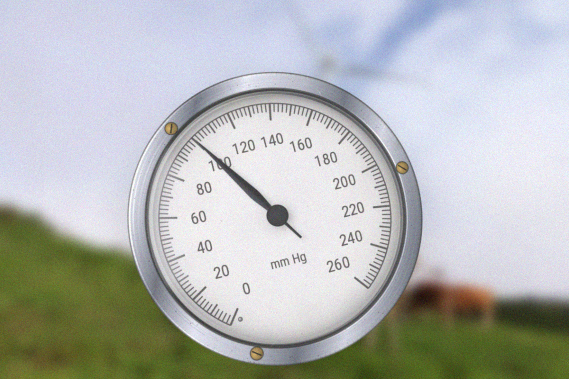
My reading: 100 mmHg
